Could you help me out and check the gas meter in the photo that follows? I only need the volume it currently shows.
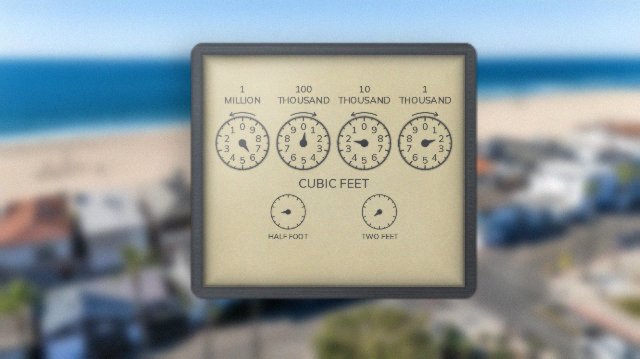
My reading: 602200 ft³
